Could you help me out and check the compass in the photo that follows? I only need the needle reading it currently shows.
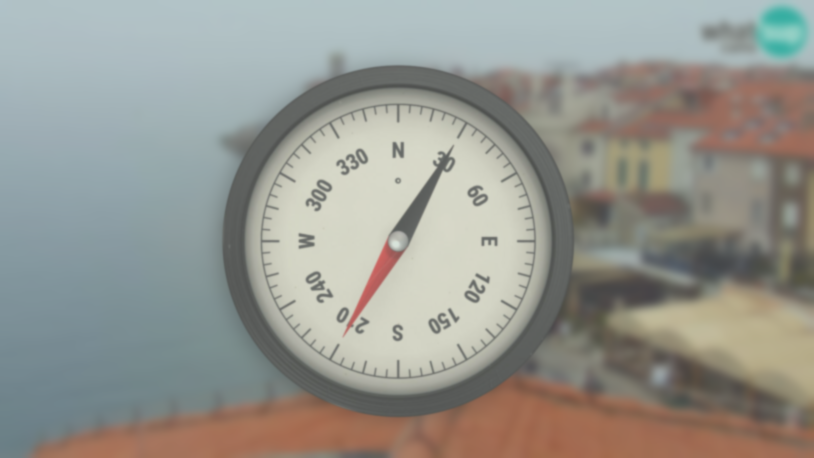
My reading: 210 °
